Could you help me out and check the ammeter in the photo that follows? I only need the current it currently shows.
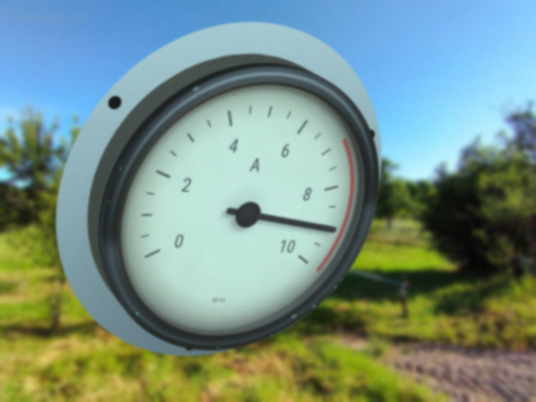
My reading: 9 A
